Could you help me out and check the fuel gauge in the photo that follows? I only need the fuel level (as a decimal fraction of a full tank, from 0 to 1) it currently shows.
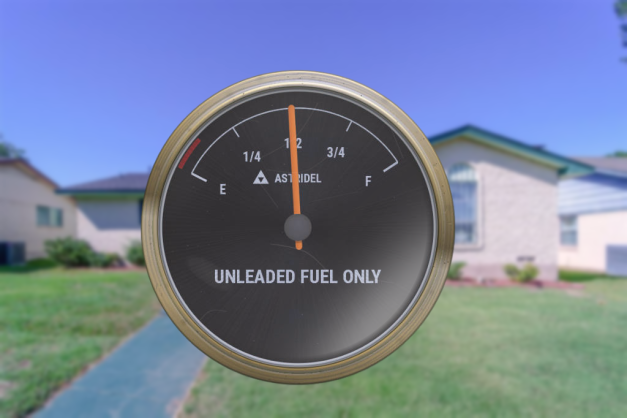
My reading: 0.5
